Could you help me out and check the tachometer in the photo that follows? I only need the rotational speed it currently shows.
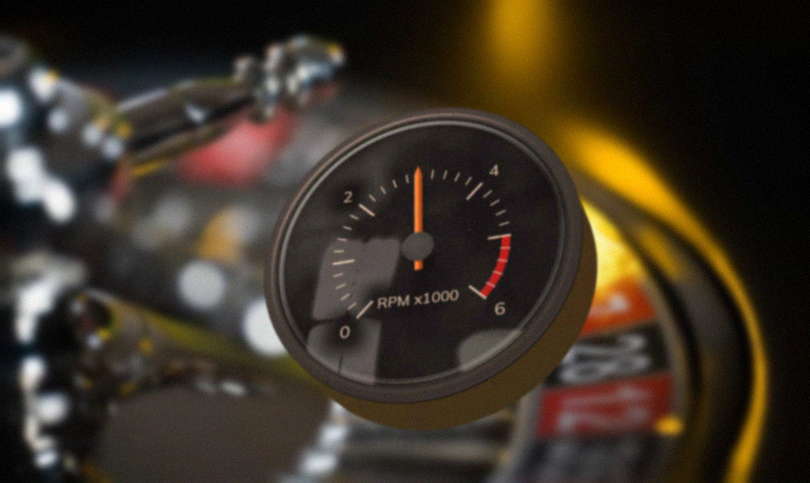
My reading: 3000 rpm
